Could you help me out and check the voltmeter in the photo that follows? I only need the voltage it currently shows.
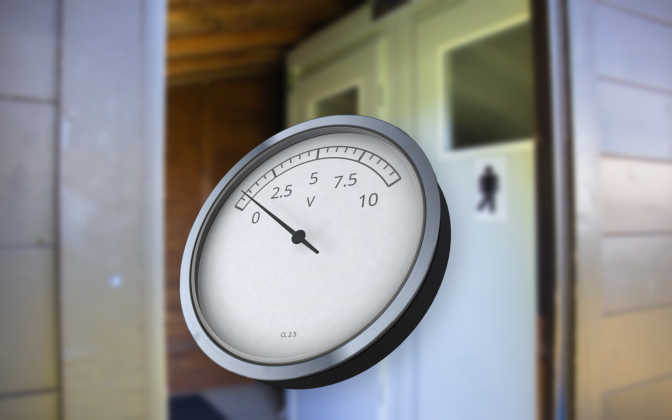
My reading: 0.75 V
